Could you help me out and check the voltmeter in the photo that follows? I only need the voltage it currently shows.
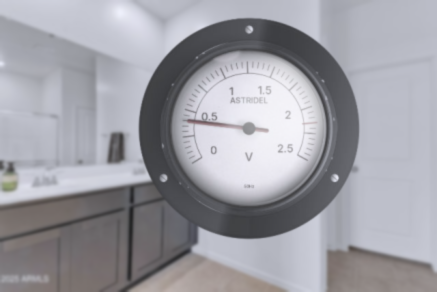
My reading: 0.4 V
